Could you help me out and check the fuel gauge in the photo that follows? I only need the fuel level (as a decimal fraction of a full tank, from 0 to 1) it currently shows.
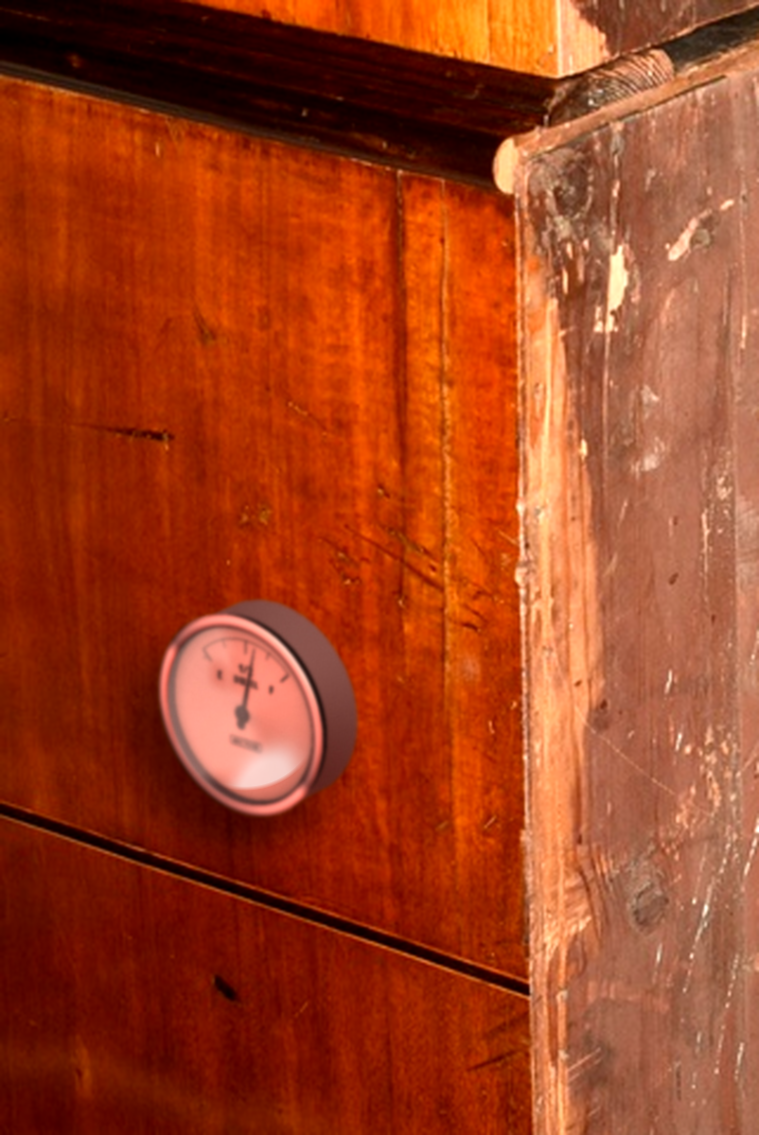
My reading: 0.625
